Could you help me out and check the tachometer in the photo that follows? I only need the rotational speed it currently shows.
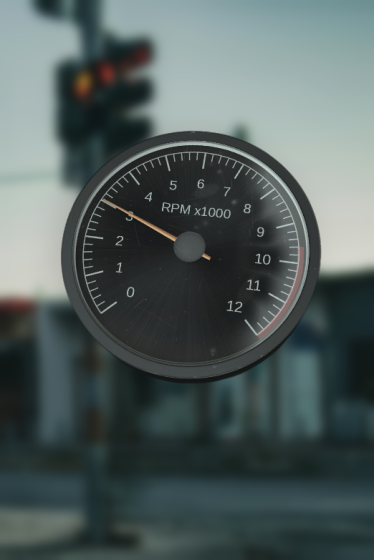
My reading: 3000 rpm
